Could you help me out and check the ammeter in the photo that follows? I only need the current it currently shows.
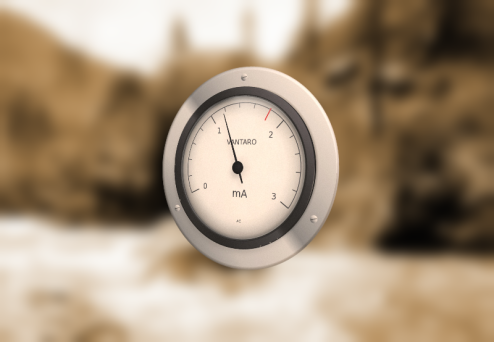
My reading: 1.2 mA
